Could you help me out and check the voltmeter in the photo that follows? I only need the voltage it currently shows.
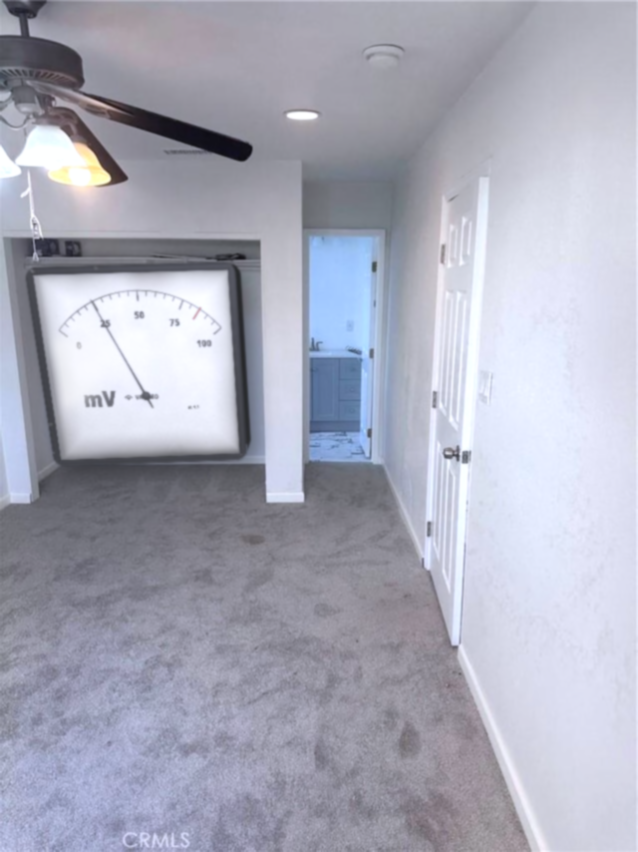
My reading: 25 mV
